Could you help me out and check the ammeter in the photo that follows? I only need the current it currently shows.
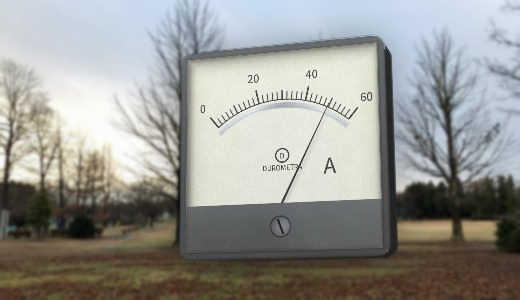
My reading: 50 A
